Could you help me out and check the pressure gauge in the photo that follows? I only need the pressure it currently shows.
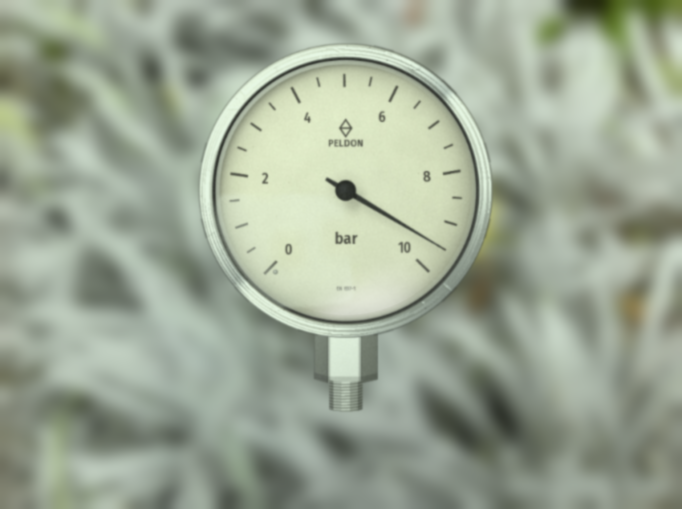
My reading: 9.5 bar
